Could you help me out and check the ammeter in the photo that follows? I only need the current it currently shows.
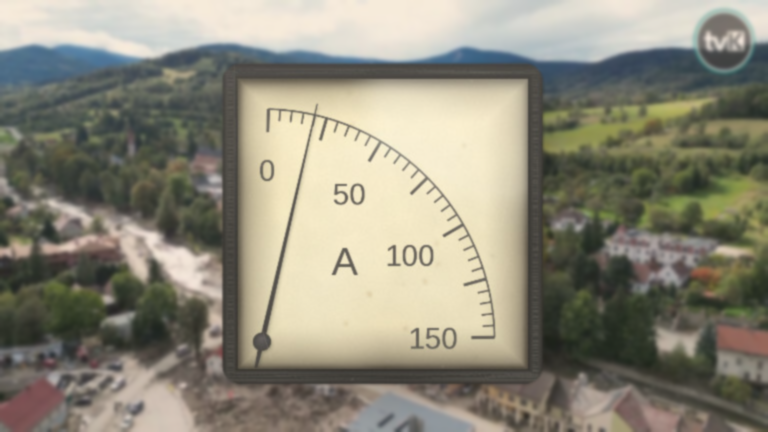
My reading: 20 A
